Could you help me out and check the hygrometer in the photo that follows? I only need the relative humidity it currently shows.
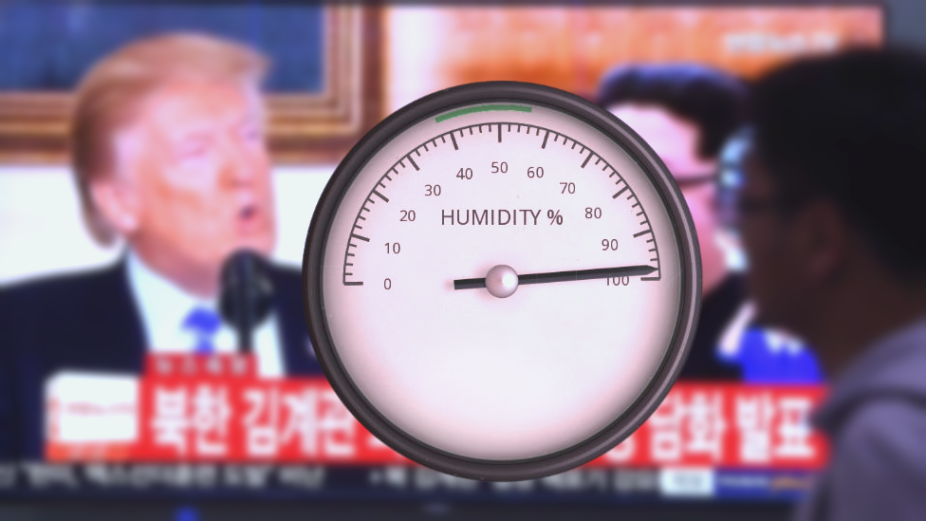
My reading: 98 %
